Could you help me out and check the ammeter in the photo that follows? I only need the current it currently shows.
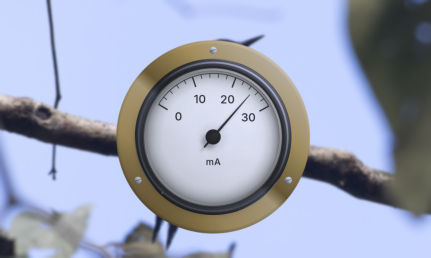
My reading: 25 mA
